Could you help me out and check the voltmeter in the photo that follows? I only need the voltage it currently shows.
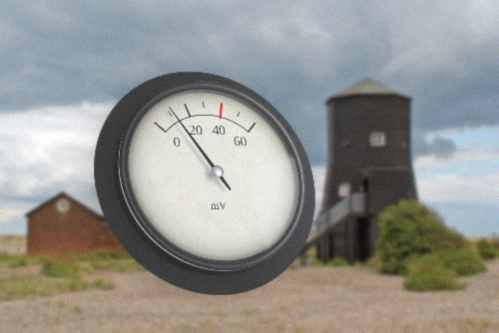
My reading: 10 mV
